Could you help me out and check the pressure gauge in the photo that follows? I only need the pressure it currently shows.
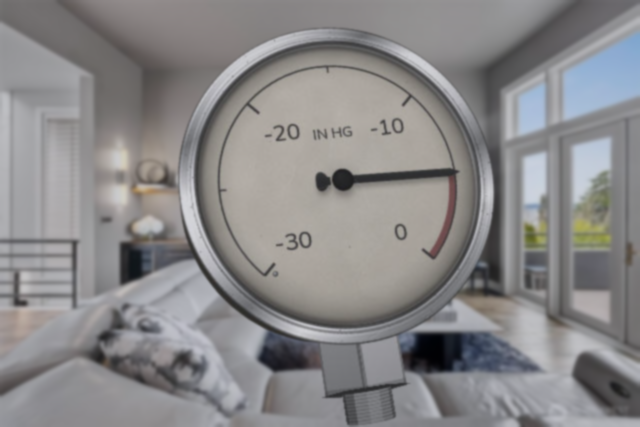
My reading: -5 inHg
